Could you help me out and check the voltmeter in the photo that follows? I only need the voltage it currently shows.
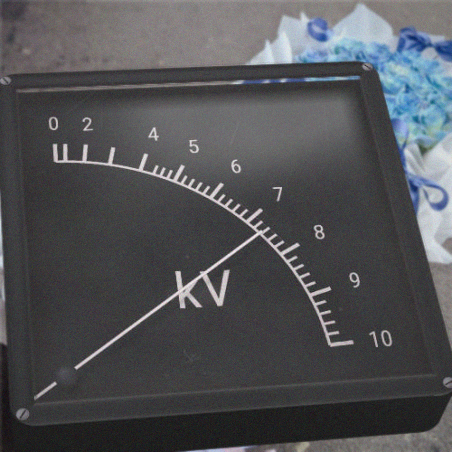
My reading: 7.4 kV
